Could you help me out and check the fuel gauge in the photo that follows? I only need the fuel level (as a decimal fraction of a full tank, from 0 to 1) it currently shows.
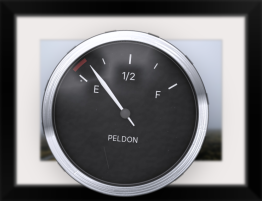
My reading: 0.125
